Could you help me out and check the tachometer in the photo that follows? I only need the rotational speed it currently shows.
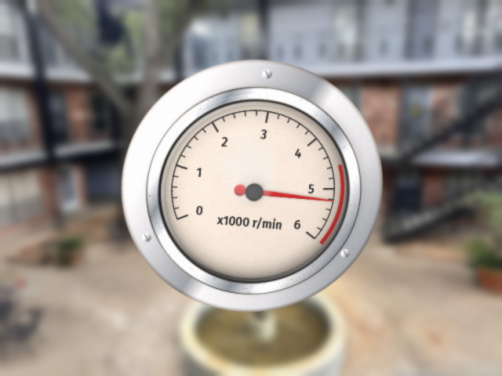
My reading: 5200 rpm
